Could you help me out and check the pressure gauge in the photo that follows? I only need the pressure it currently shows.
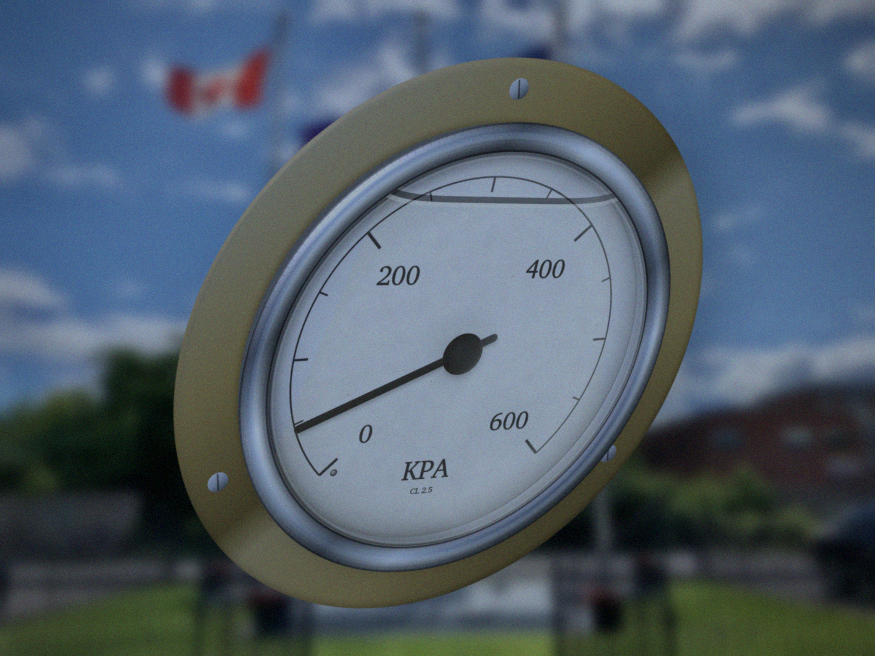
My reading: 50 kPa
